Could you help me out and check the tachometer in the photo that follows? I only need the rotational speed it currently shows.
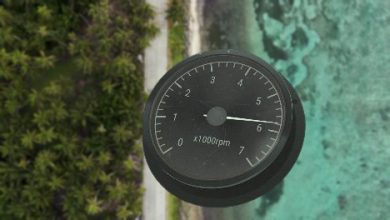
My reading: 5800 rpm
